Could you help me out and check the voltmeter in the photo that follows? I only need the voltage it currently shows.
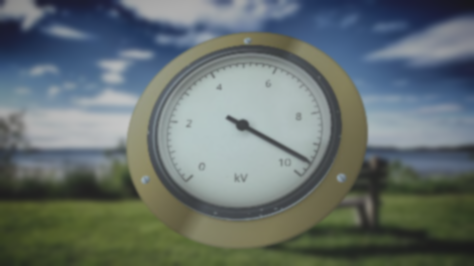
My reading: 9.6 kV
